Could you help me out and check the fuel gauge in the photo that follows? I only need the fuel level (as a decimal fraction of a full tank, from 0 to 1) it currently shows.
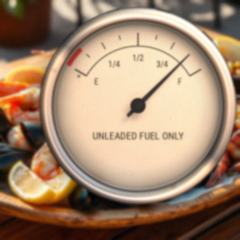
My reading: 0.875
